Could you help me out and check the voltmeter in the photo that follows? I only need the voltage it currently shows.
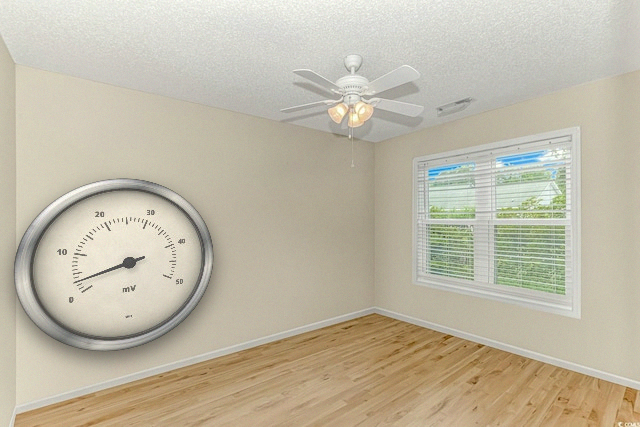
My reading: 3 mV
